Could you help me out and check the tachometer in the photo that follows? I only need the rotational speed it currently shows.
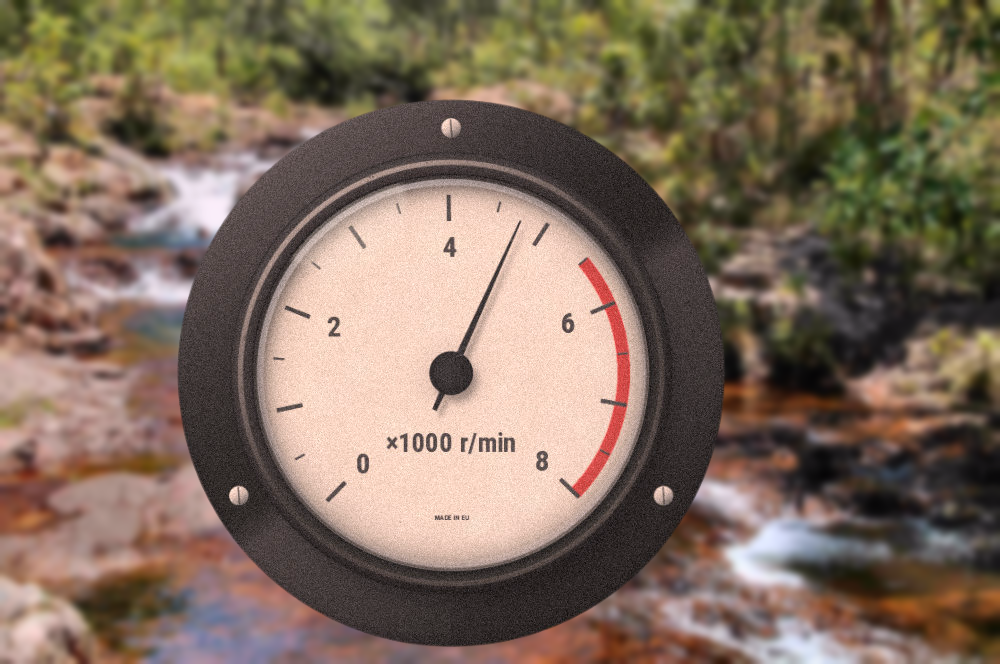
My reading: 4750 rpm
